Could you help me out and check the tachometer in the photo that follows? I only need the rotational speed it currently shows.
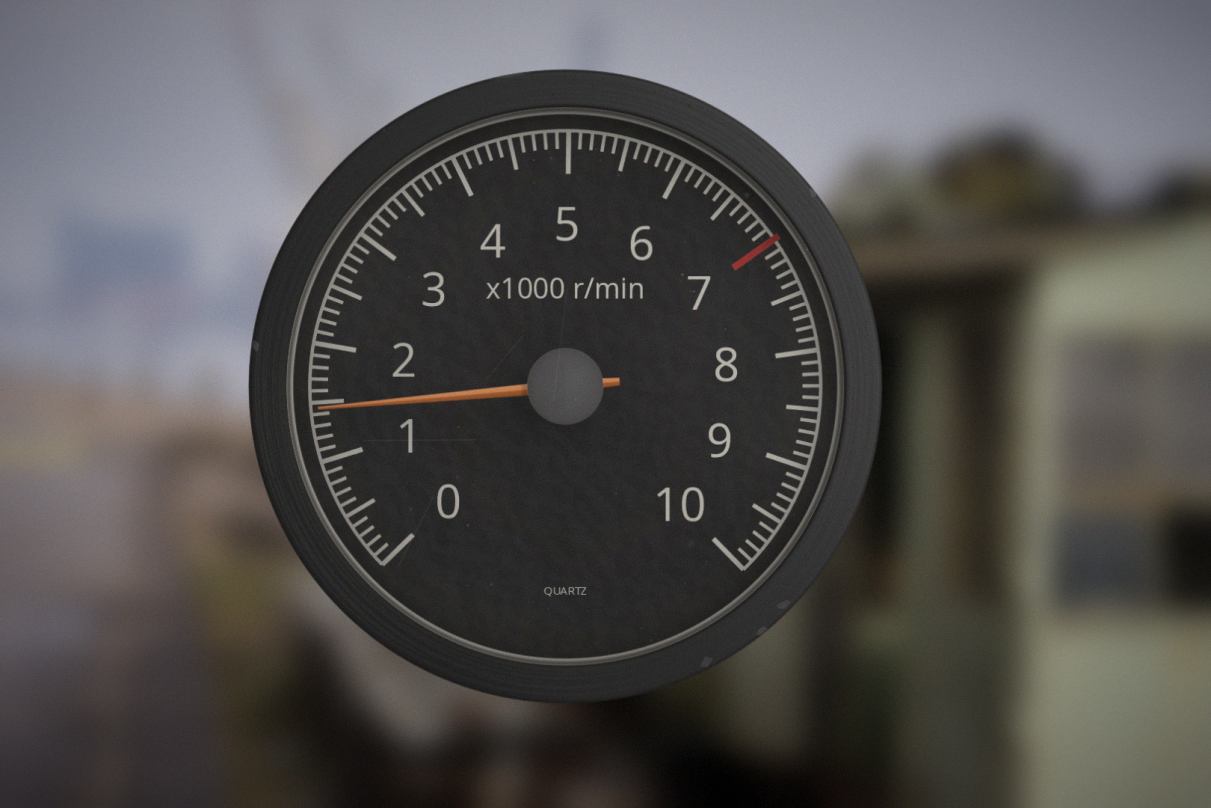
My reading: 1450 rpm
